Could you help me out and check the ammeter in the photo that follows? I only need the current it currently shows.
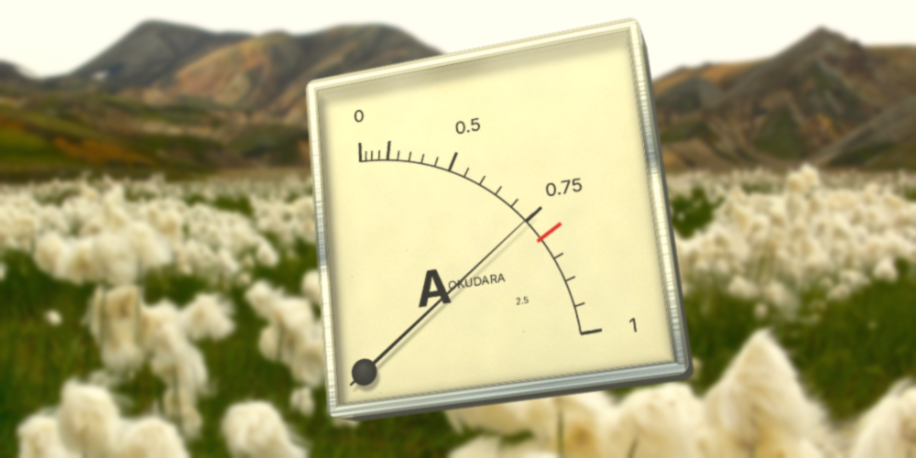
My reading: 0.75 A
